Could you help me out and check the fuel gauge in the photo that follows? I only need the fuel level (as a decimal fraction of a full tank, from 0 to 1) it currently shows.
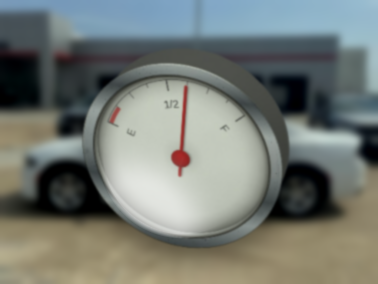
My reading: 0.625
